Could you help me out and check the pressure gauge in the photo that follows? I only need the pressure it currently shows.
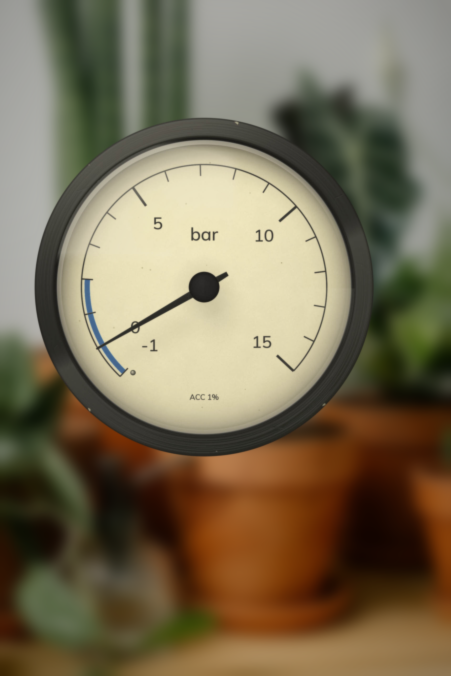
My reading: 0 bar
